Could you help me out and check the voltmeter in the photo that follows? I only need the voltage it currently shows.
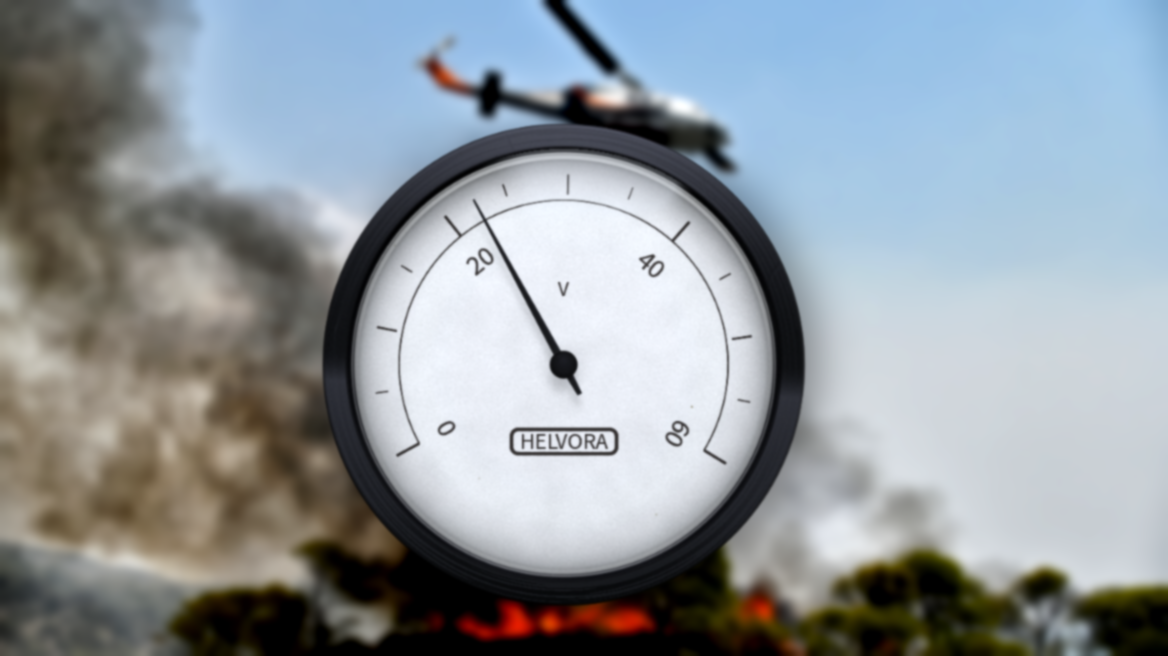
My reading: 22.5 V
